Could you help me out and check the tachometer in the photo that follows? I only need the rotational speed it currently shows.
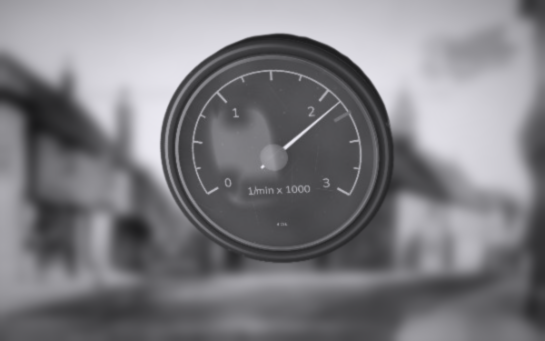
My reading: 2125 rpm
